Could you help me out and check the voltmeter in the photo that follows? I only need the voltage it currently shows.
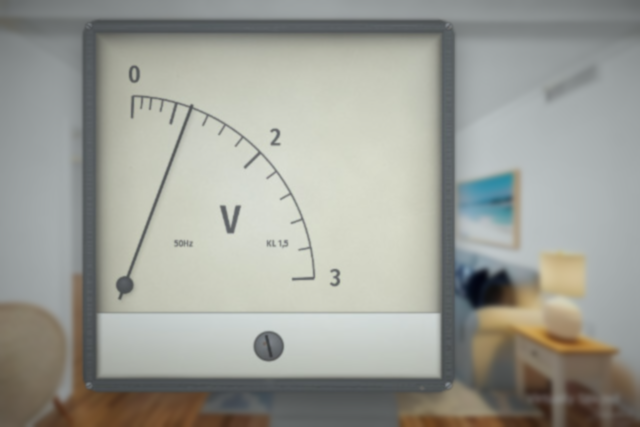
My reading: 1.2 V
